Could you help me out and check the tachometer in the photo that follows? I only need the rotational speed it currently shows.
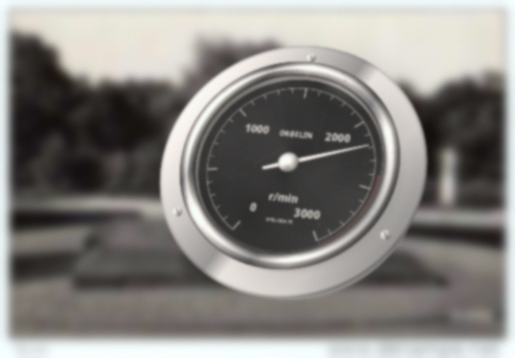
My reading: 2200 rpm
